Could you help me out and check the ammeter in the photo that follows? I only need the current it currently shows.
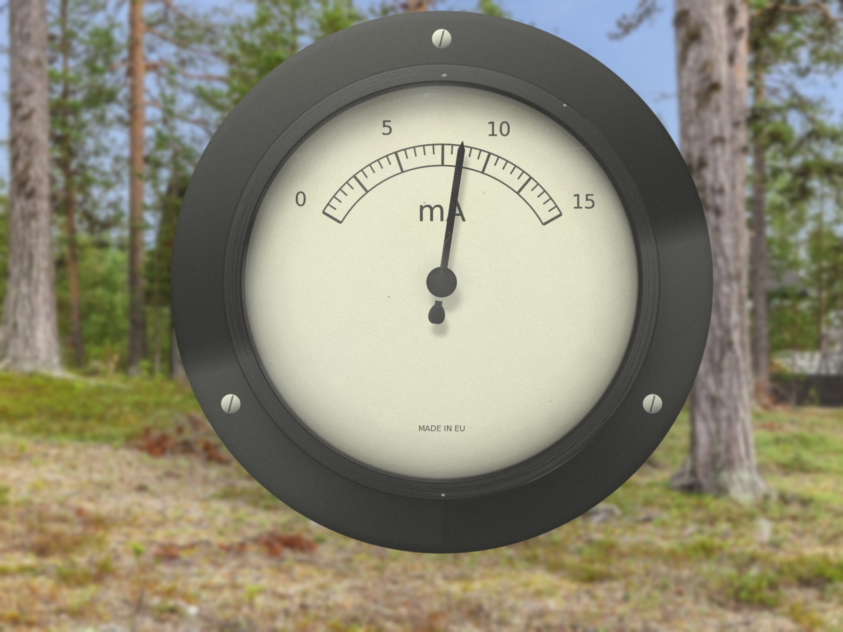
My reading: 8.5 mA
